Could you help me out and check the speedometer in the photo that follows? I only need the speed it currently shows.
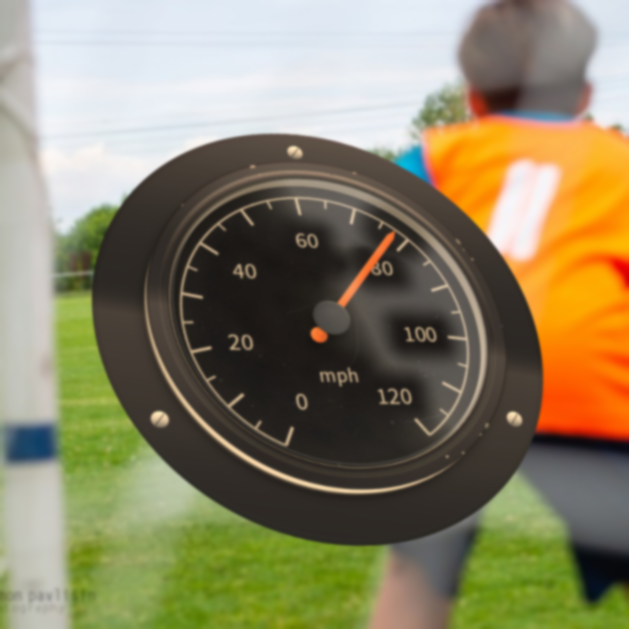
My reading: 77.5 mph
